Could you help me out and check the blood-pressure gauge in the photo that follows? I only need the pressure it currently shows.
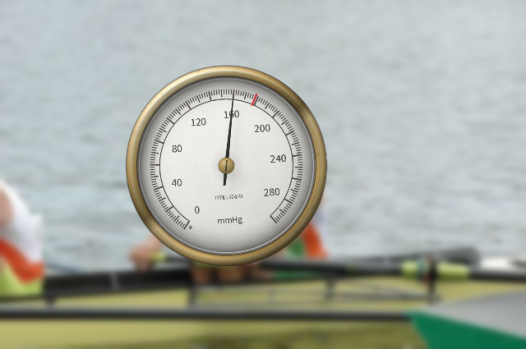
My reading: 160 mmHg
